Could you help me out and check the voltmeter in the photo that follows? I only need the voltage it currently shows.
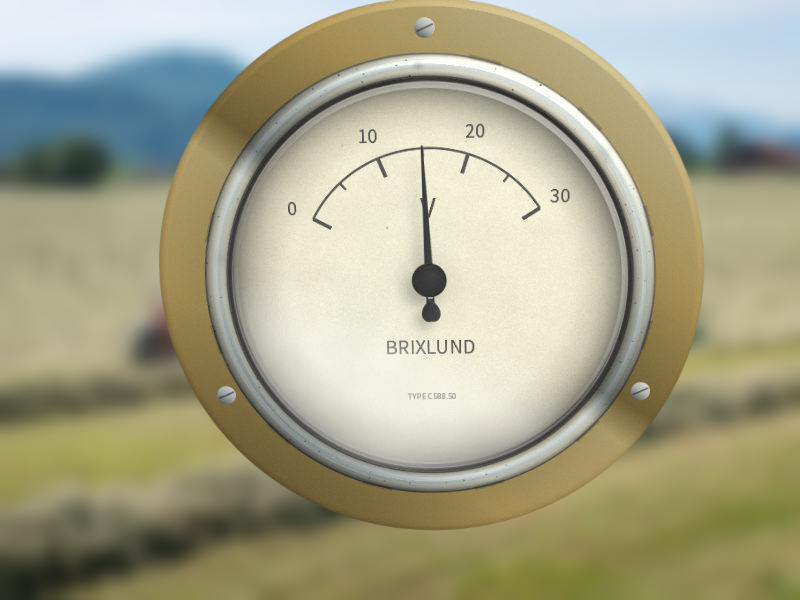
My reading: 15 V
